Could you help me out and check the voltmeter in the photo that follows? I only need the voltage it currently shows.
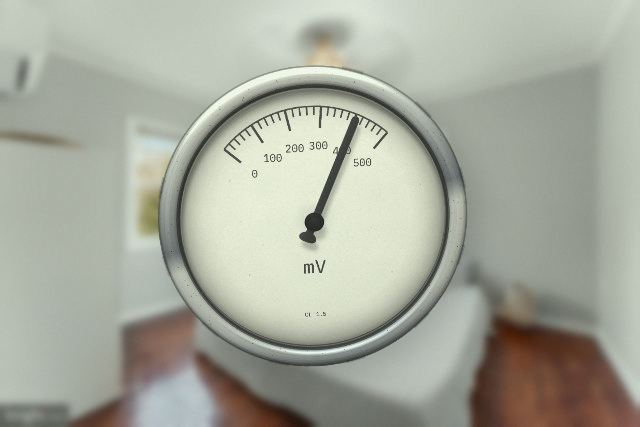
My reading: 400 mV
